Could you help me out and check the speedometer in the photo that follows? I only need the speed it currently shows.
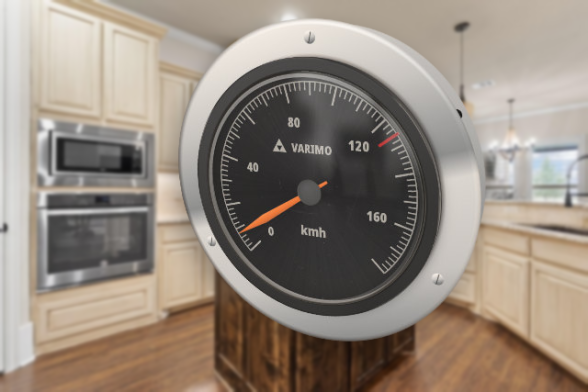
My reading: 8 km/h
